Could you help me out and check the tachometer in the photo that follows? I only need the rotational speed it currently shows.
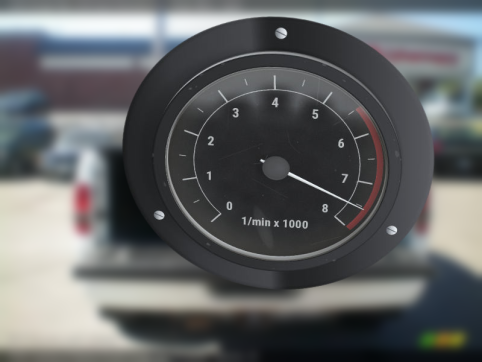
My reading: 7500 rpm
